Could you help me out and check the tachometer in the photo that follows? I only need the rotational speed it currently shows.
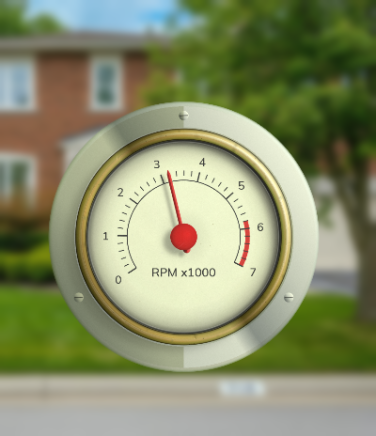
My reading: 3200 rpm
